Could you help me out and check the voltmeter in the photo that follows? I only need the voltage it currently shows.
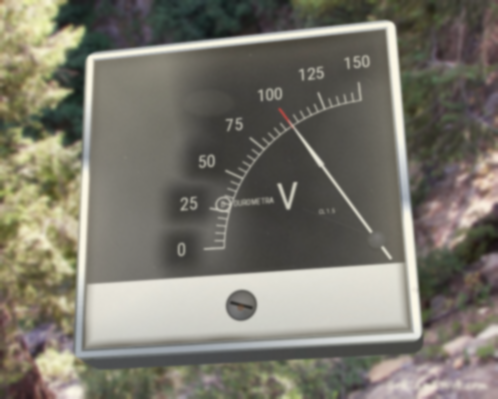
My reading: 100 V
